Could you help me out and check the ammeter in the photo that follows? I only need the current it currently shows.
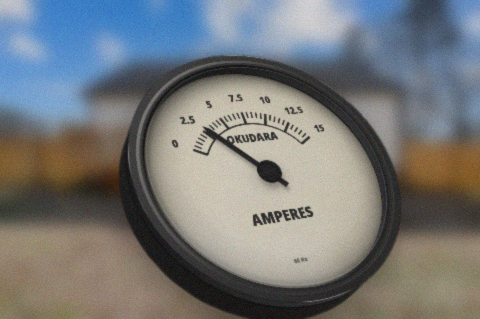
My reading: 2.5 A
